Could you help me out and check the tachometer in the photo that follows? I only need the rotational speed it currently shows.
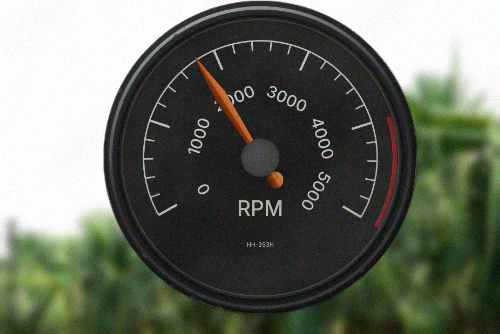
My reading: 1800 rpm
